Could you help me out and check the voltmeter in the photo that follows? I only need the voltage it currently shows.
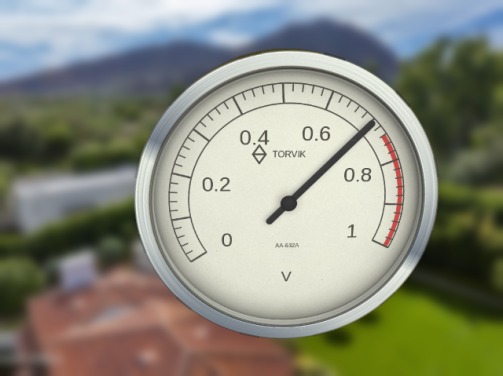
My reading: 0.7 V
